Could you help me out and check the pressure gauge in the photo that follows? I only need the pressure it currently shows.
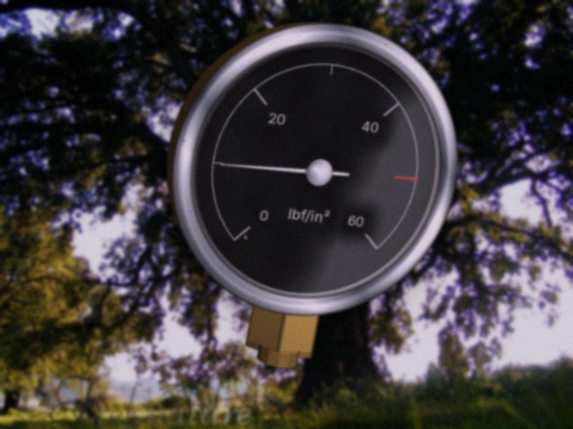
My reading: 10 psi
